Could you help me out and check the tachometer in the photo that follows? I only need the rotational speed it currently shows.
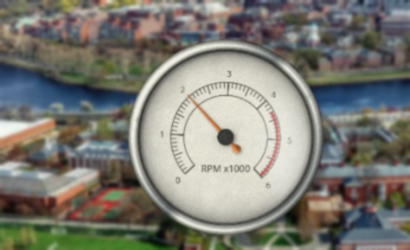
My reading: 2000 rpm
